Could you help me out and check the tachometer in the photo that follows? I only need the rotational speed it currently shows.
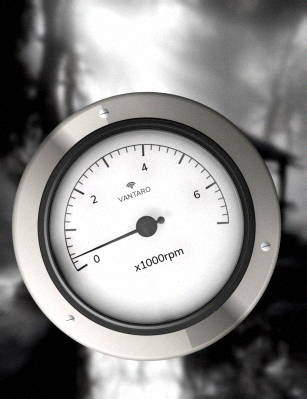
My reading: 300 rpm
